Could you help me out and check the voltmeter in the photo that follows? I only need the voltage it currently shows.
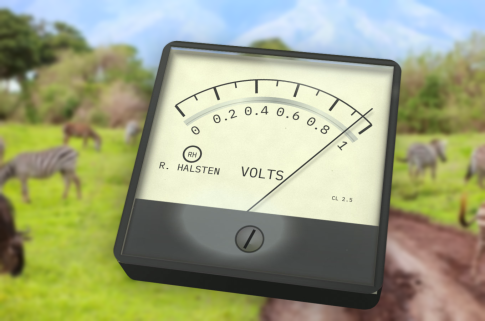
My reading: 0.95 V
